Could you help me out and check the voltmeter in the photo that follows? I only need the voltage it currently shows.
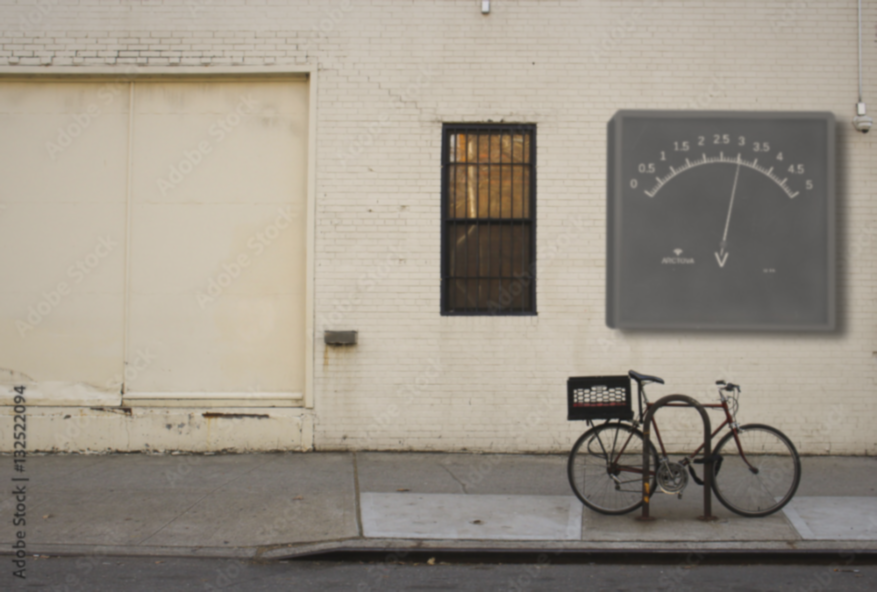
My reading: 3 V
